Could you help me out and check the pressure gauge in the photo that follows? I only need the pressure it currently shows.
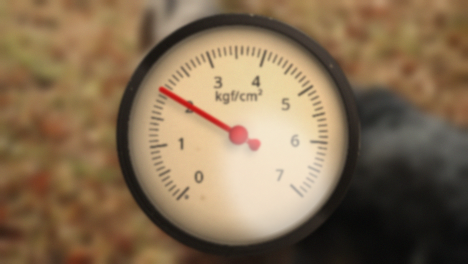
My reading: 2 kg/cm²
